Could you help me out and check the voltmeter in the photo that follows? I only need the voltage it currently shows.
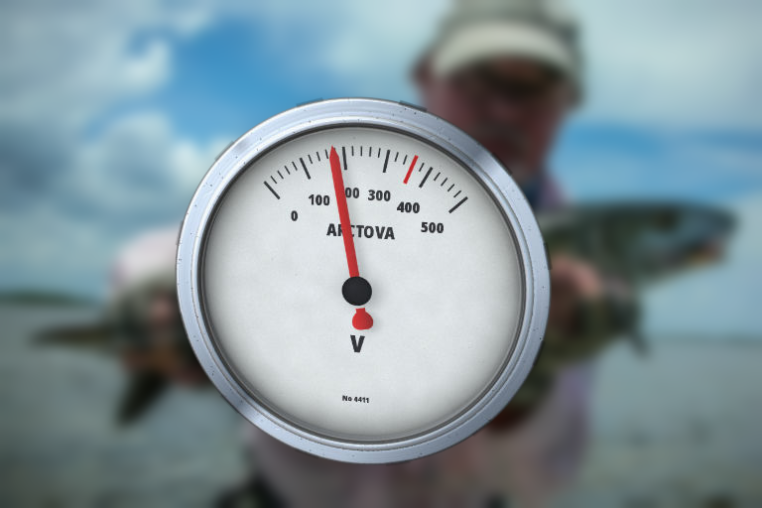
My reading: 180 V
